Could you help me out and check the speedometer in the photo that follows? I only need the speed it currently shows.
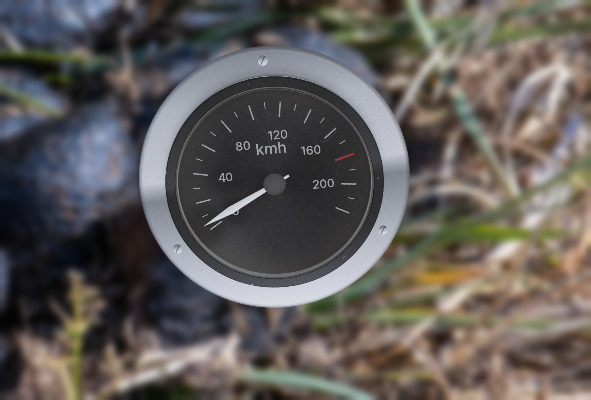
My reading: 5 km/h
